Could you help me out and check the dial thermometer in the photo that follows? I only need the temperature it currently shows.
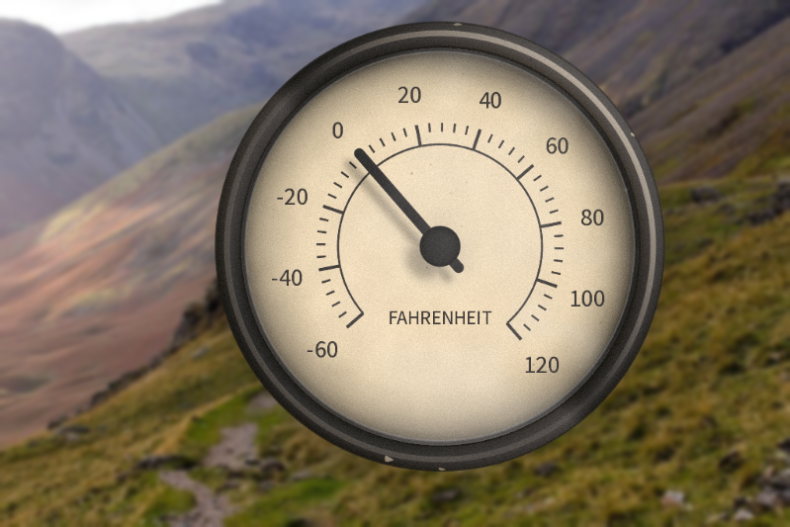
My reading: 0 °F
